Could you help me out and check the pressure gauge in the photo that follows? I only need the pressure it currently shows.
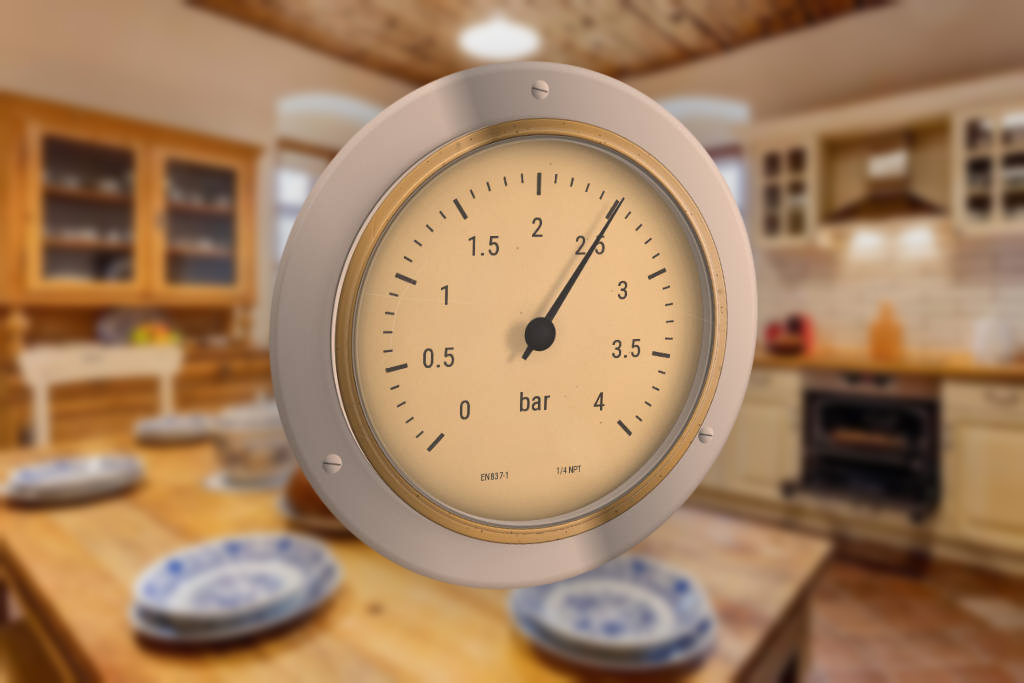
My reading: 2.5 bar
